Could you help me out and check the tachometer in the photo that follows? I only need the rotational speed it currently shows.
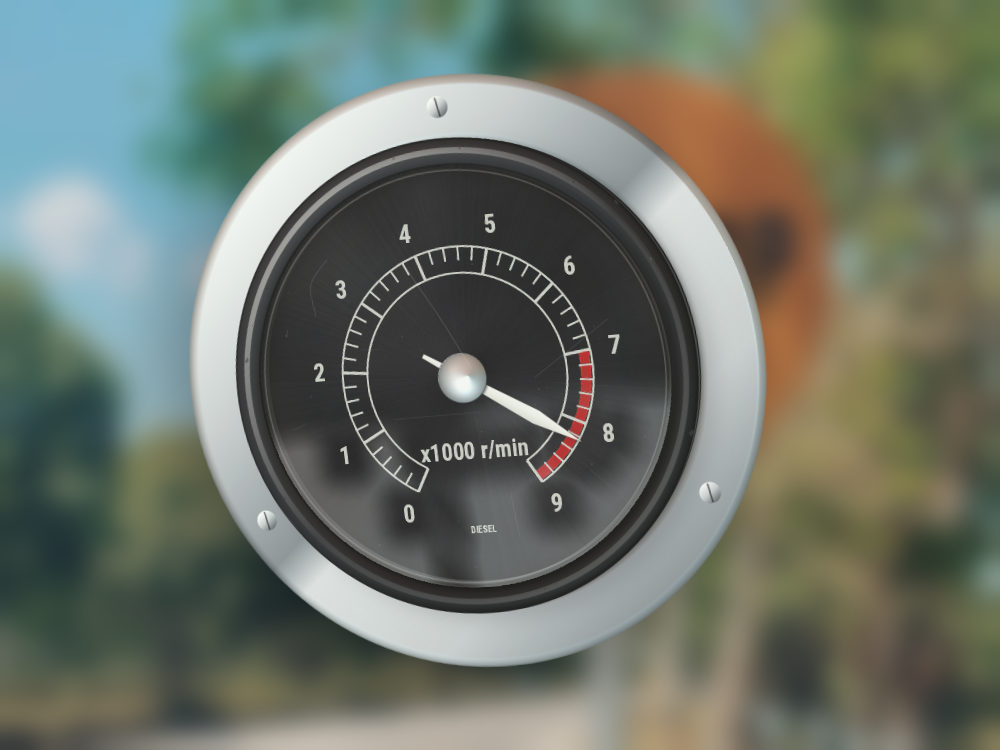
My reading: 8200 rpm
